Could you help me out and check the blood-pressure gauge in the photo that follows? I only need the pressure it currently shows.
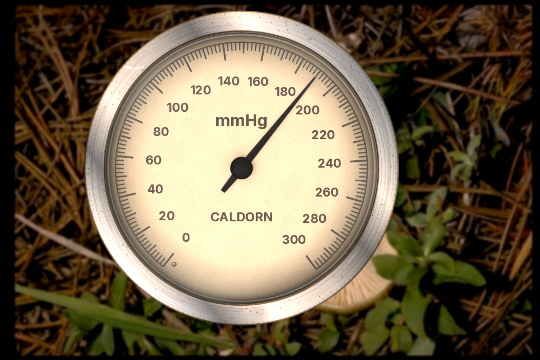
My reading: 190 mmHg
